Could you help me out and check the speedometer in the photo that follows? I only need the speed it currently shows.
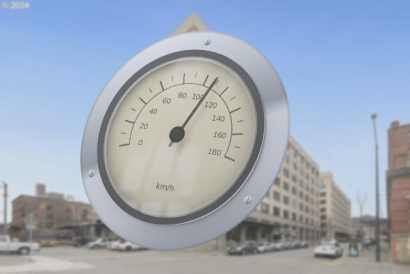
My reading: 110 km/h
